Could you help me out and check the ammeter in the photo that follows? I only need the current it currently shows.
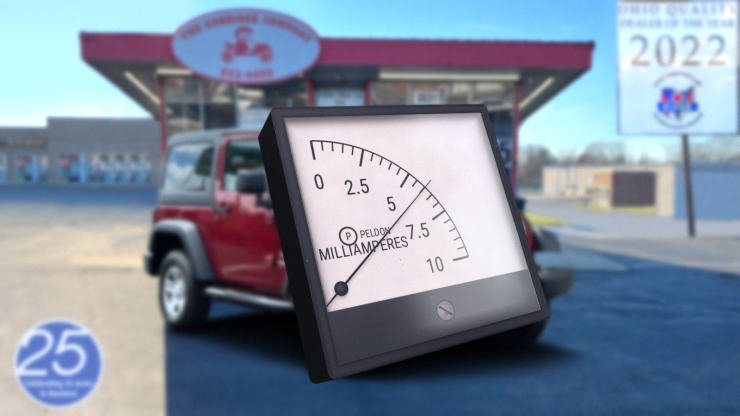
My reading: 6 mA
